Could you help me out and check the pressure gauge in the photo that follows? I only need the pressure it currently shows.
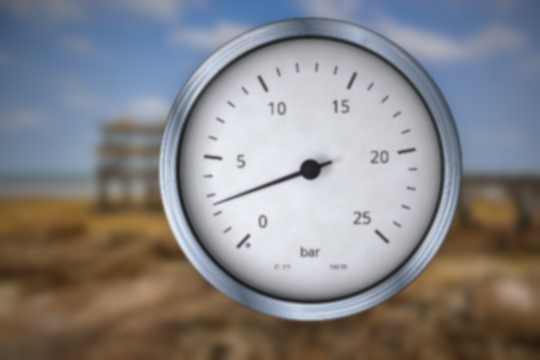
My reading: 2.5 bar
